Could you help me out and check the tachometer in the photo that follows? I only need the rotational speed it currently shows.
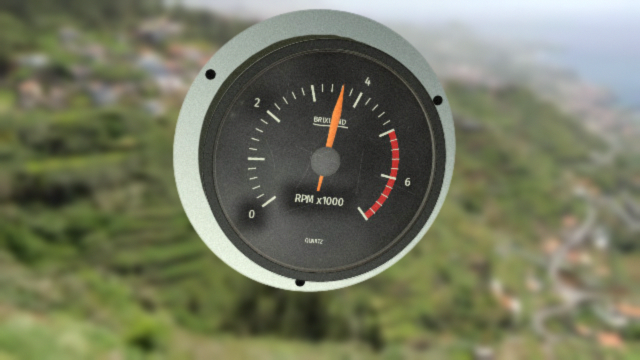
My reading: 3600 rpm
